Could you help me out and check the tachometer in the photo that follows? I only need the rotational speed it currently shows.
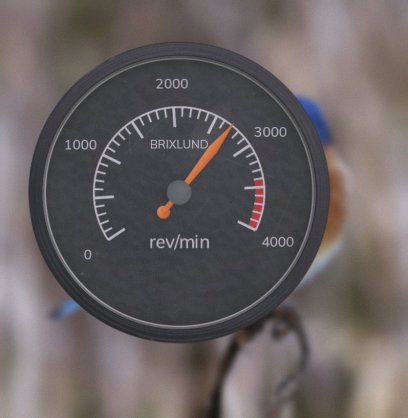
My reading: 2700 rpm
